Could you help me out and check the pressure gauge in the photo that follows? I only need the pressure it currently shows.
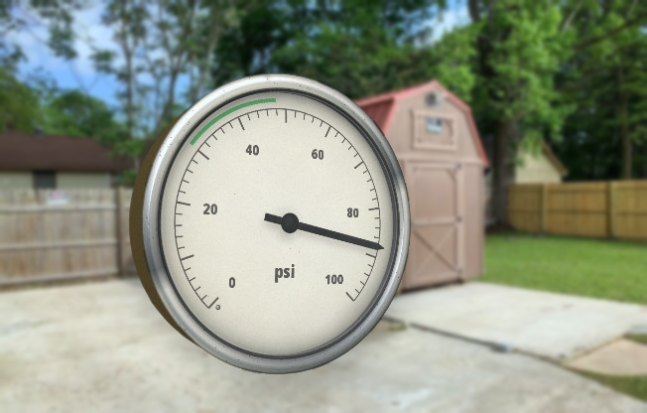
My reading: 88 psi
